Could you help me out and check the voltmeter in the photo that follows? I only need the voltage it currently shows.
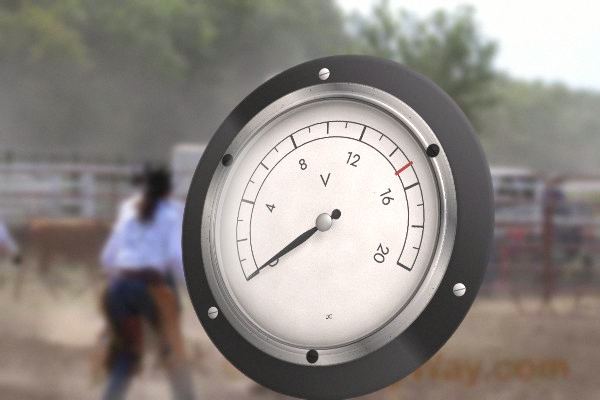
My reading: 0 V
